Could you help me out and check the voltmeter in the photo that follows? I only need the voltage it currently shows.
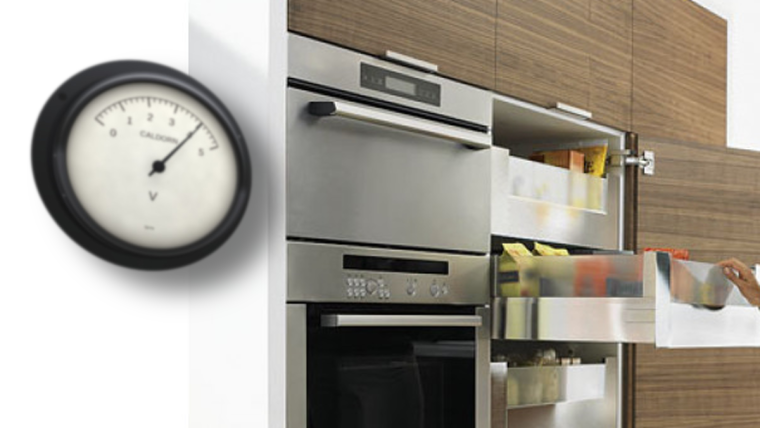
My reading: 4 V
